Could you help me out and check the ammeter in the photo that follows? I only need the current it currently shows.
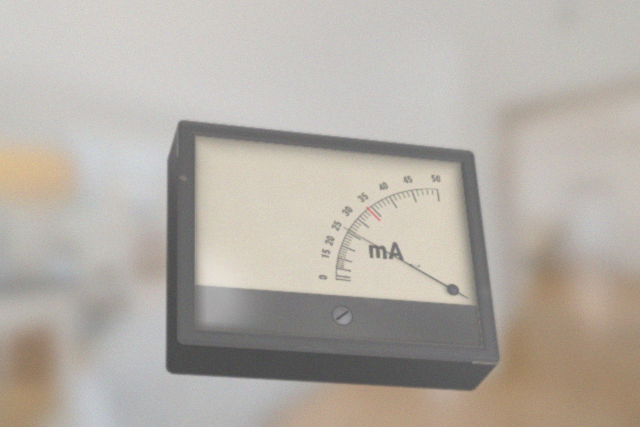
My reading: 25 mA
